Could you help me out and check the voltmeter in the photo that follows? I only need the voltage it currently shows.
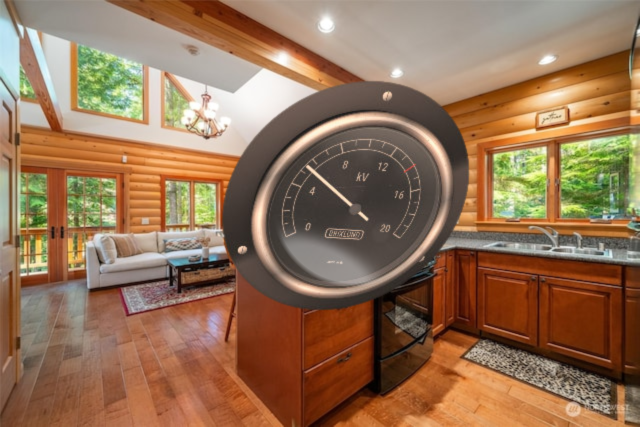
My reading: 5.5 kV
